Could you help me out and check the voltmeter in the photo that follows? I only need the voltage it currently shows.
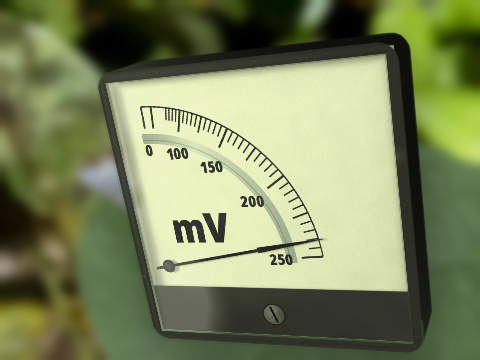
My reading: 240 mV
